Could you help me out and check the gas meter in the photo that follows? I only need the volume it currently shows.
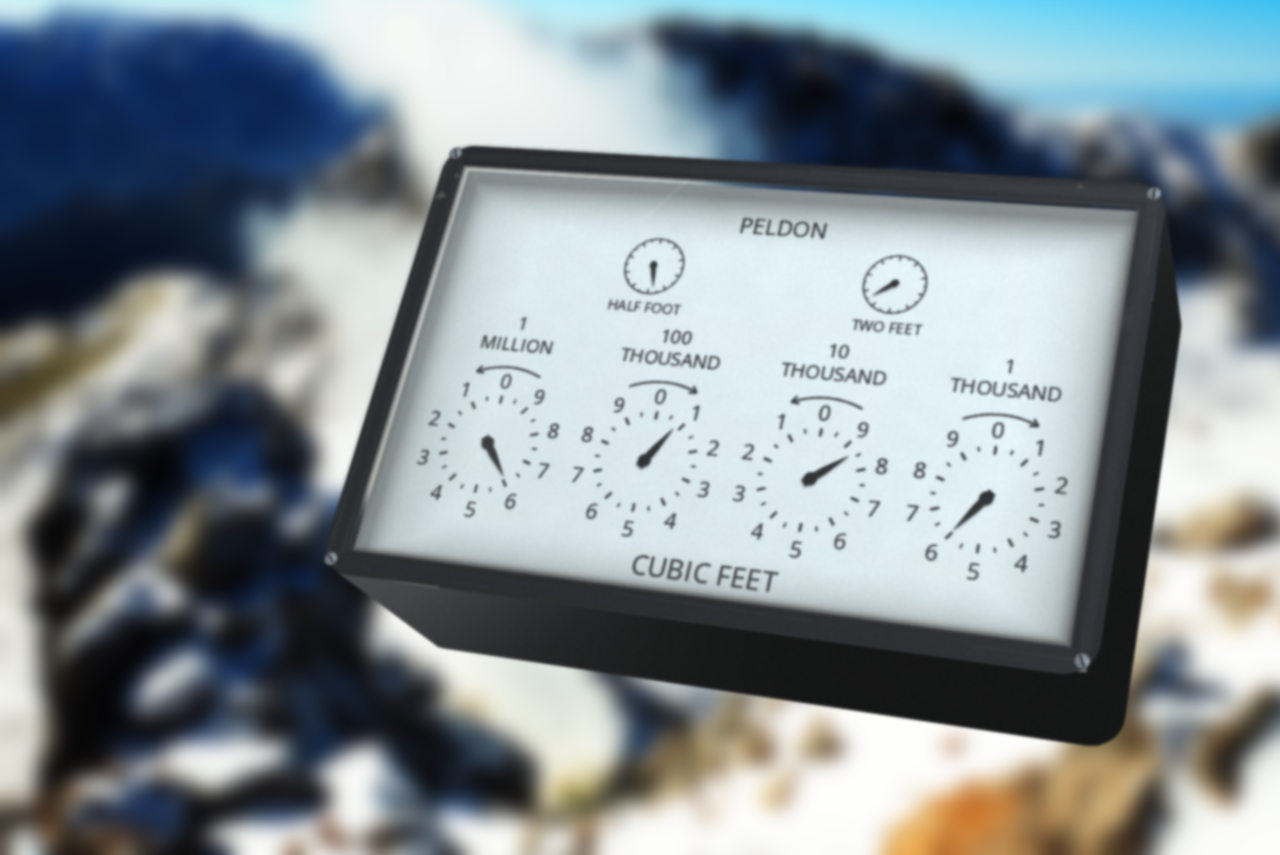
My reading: 608600 ft³
